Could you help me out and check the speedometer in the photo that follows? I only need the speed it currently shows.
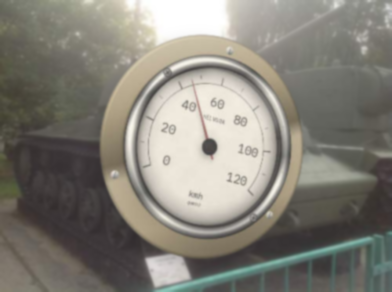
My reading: 45 km/h
